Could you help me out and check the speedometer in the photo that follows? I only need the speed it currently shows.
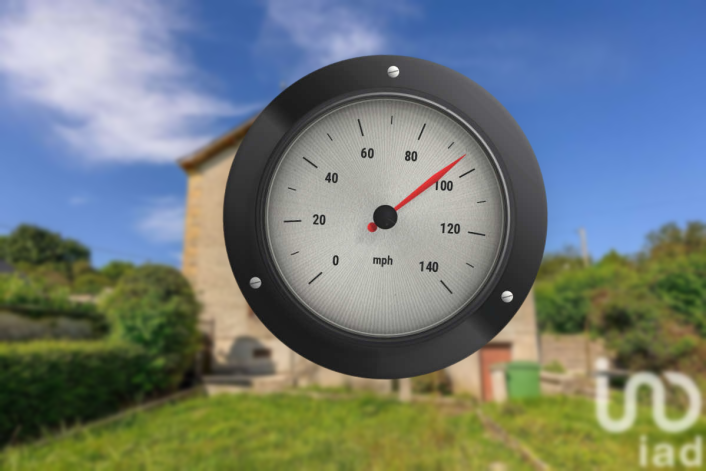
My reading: 95 mph
